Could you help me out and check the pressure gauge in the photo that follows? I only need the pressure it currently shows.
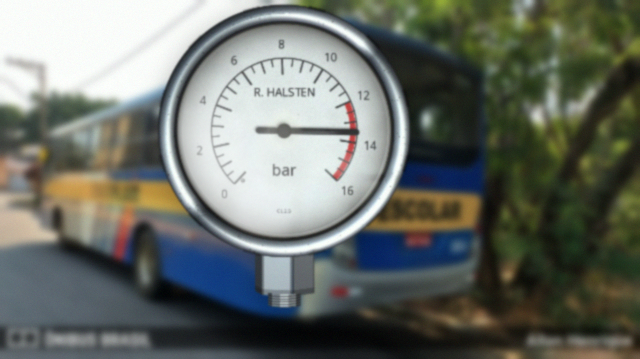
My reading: 13.5 bar
